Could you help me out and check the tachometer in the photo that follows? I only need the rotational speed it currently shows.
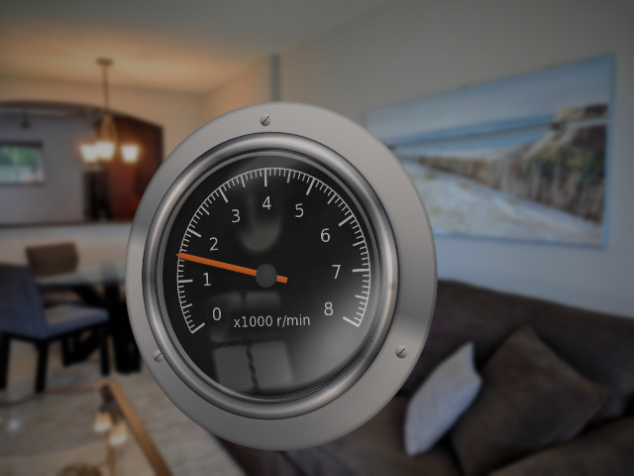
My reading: 1500 rpm
